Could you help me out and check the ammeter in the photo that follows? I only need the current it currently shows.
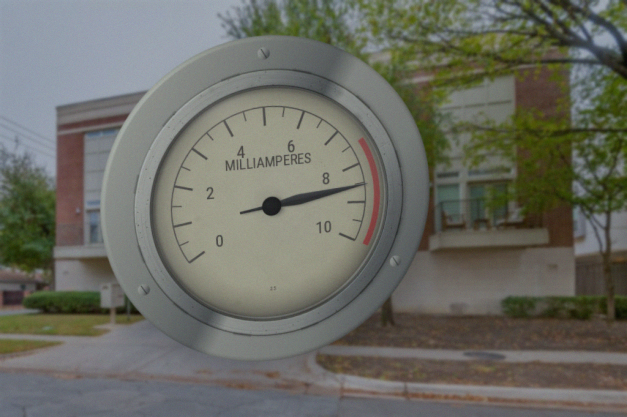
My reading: 8.5 mA
